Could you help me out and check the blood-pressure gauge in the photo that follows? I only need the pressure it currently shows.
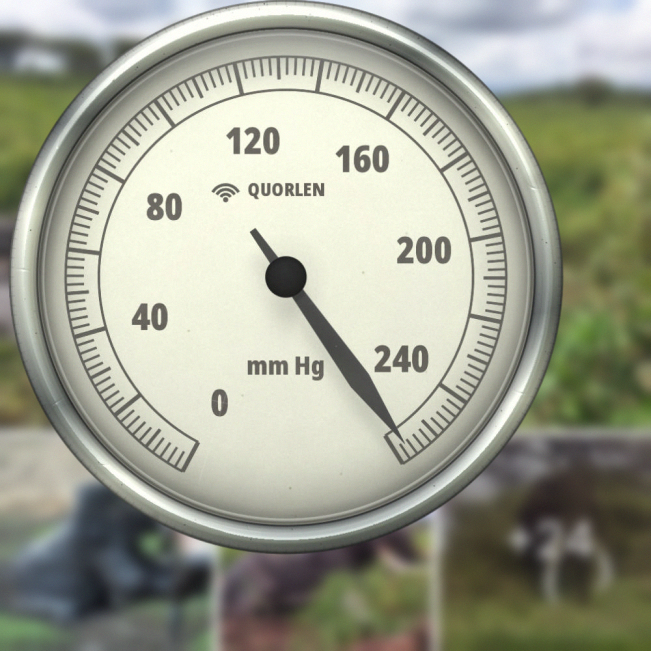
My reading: 257 mmHg
